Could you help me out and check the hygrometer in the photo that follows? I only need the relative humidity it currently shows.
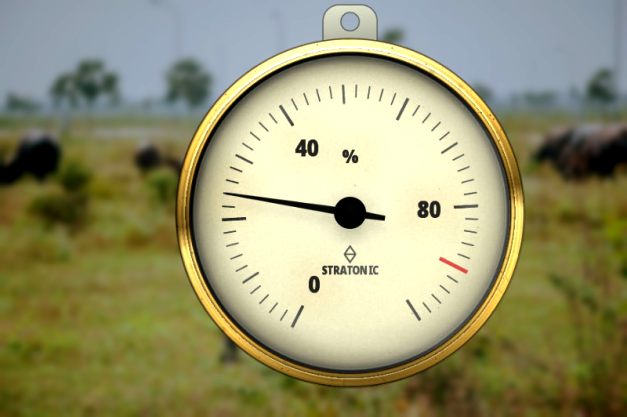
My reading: 24 %
